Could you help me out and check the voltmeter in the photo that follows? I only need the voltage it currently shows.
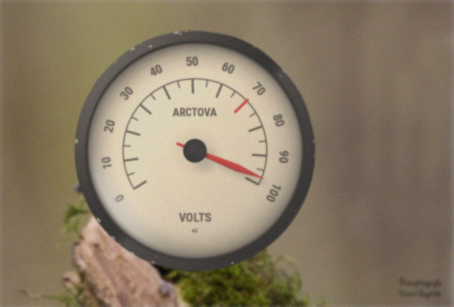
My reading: 97.5 V
